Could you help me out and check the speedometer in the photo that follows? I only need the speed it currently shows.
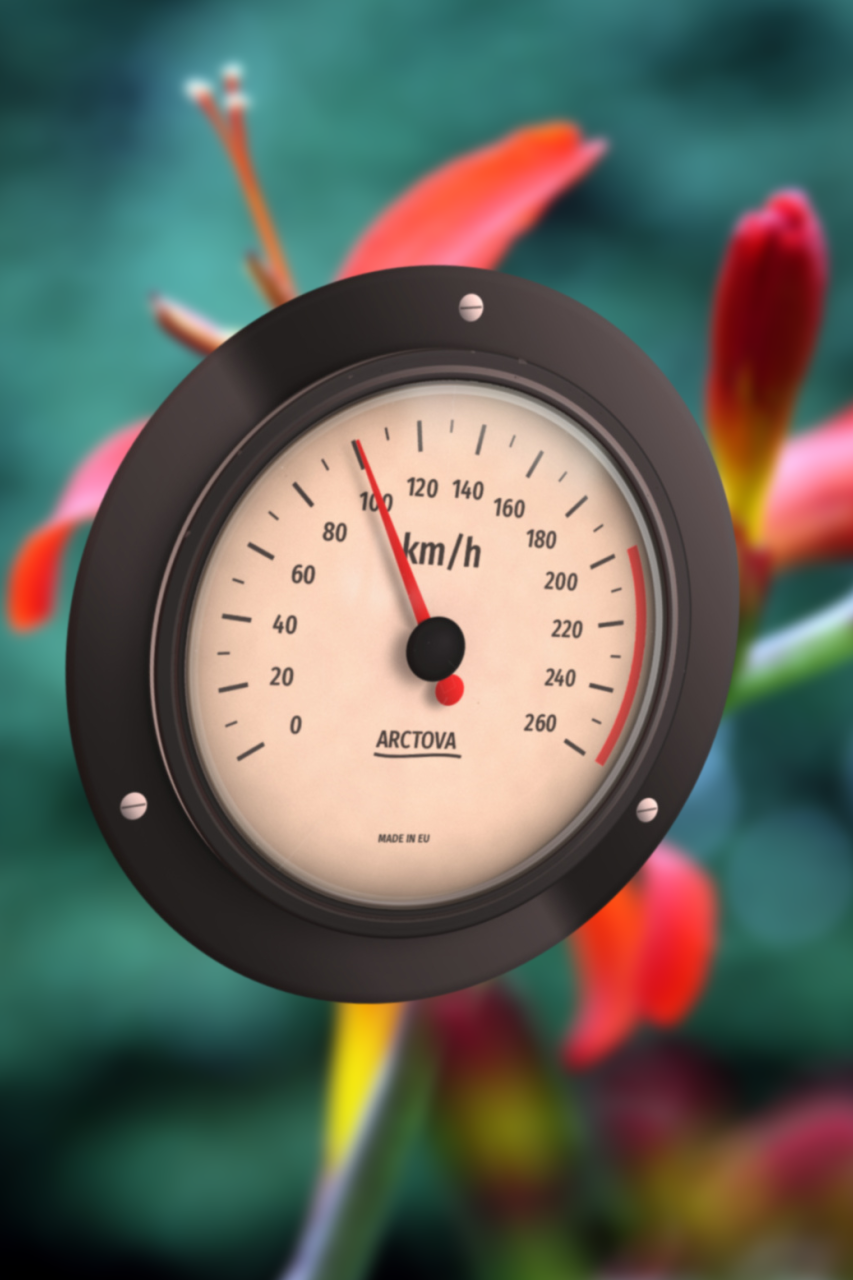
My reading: 100 km/h
